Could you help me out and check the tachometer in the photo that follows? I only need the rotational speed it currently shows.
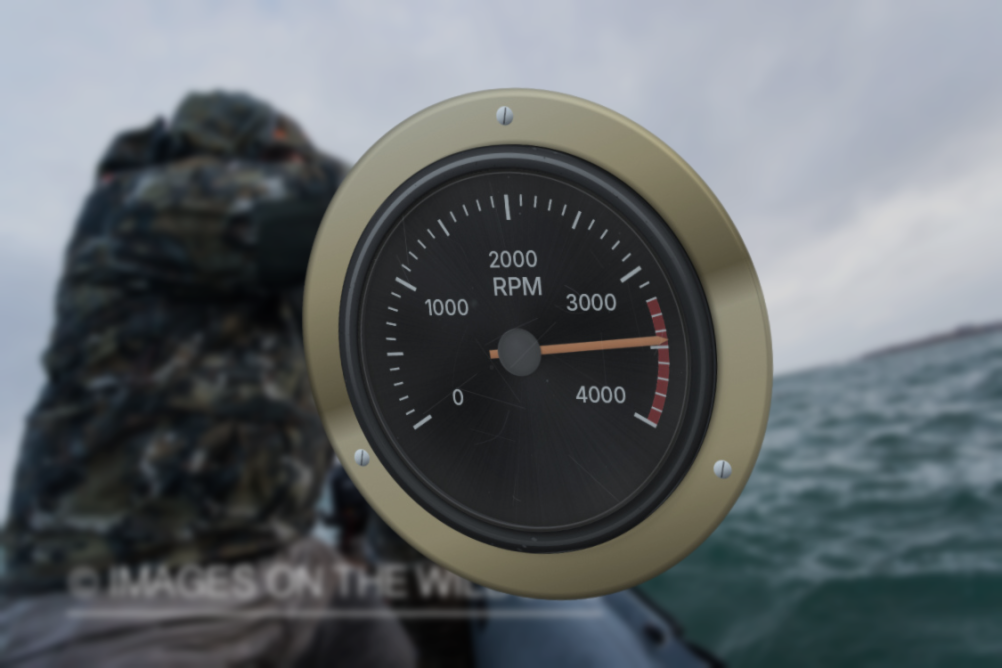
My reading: 3450 rpm
